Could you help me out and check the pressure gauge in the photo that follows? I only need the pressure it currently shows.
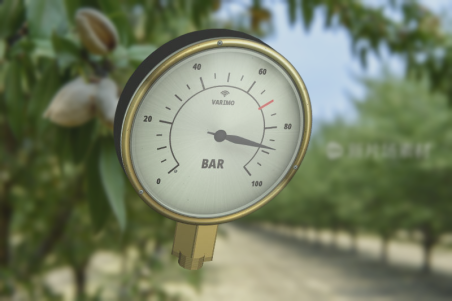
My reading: 87.5 bar
